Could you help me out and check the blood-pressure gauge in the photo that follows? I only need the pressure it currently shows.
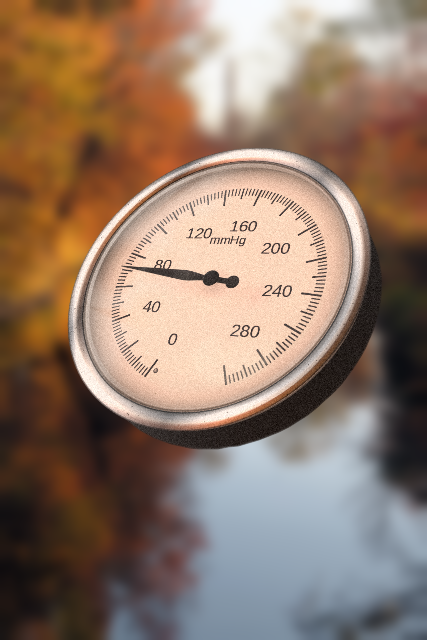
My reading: 70 mmHg
